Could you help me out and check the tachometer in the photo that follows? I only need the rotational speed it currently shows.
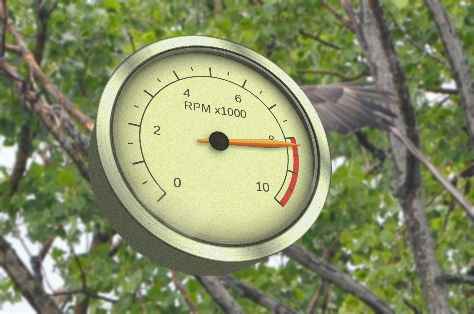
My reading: 8250 rpm
